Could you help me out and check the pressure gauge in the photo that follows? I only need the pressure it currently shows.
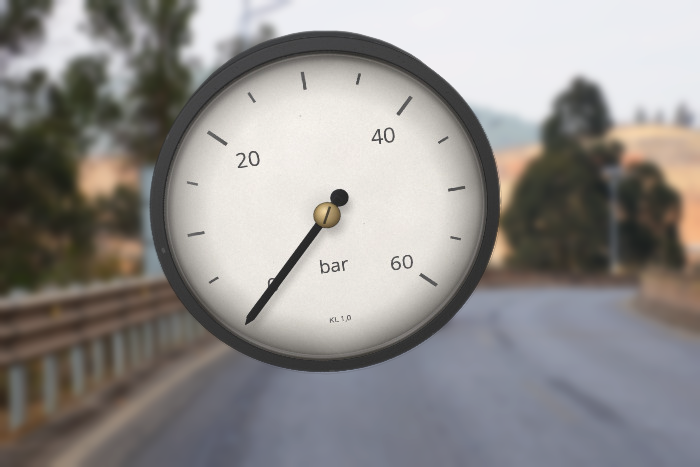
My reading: 0 bar
